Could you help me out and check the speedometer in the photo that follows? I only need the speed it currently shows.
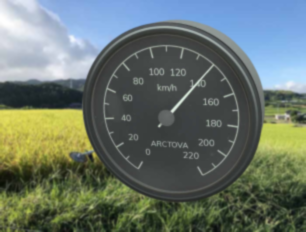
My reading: 140 km/h
